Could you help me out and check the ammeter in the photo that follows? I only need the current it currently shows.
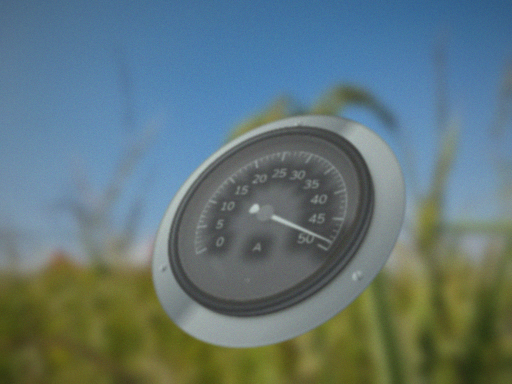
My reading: 49 A
